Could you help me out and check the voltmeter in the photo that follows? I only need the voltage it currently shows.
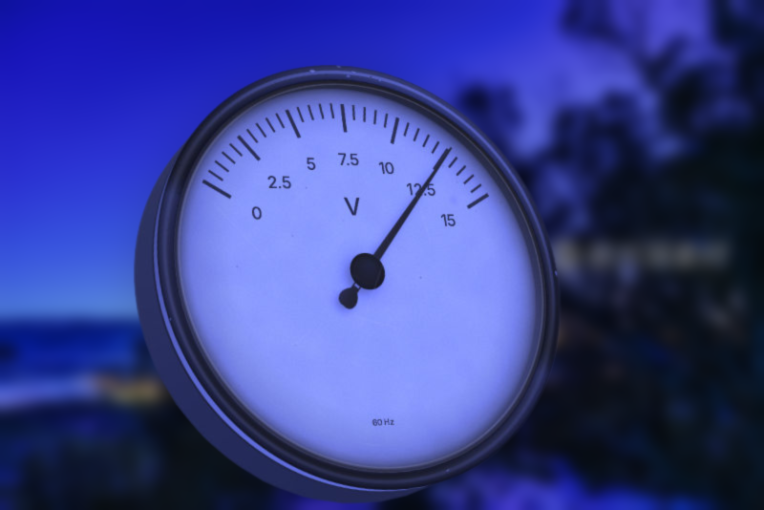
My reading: 12.5 V
